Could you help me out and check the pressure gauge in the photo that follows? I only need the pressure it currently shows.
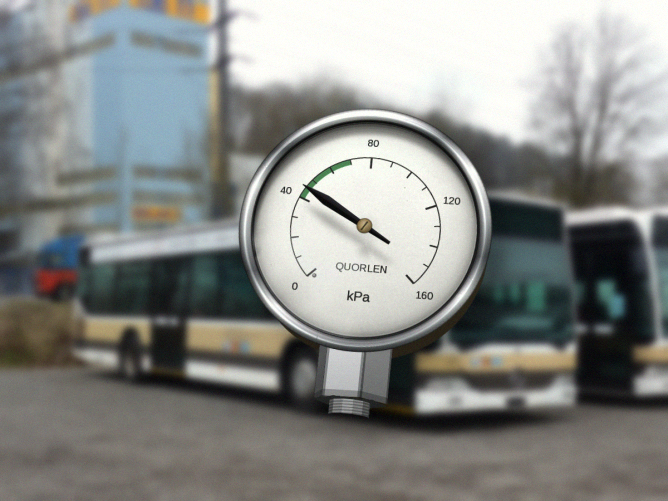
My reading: 45 kPa
